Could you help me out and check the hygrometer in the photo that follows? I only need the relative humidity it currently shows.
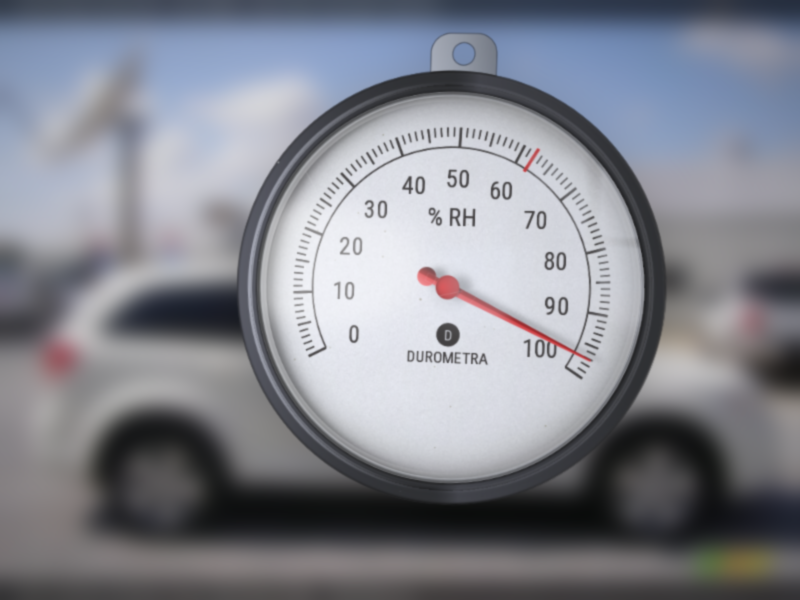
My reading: 97 %
